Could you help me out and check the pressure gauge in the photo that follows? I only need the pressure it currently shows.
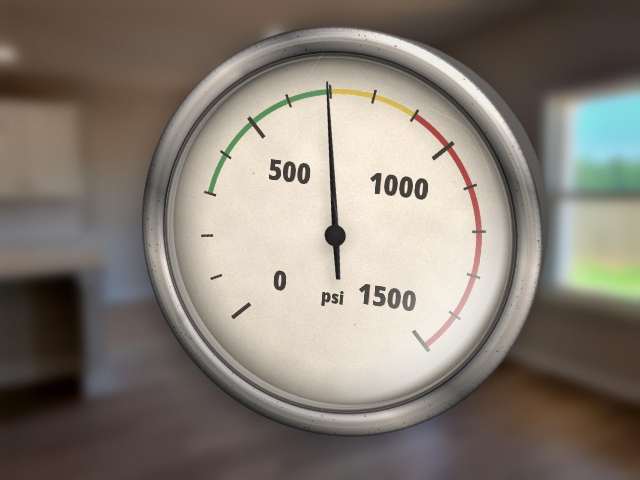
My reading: 700 psi
